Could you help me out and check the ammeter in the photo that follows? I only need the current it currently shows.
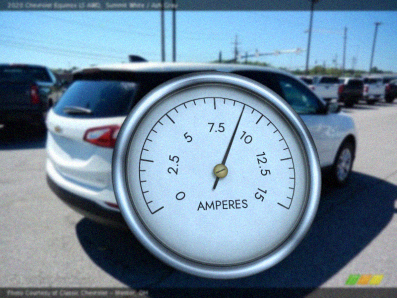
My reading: 9 A
